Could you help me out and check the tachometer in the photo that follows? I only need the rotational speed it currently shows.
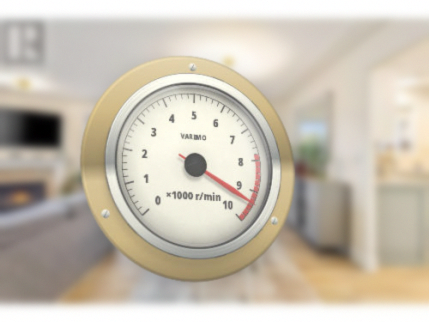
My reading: 9400 rpm
